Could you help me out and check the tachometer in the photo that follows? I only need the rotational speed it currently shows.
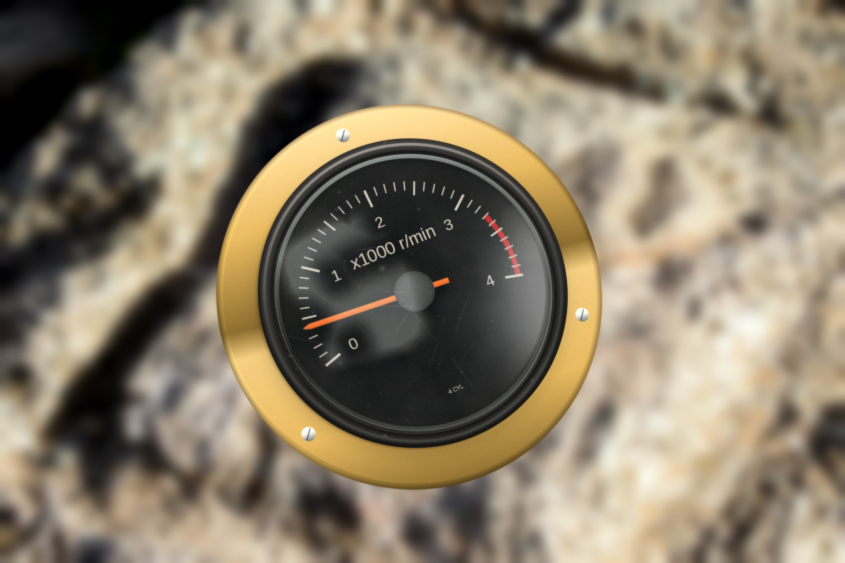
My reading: 400 rpm
